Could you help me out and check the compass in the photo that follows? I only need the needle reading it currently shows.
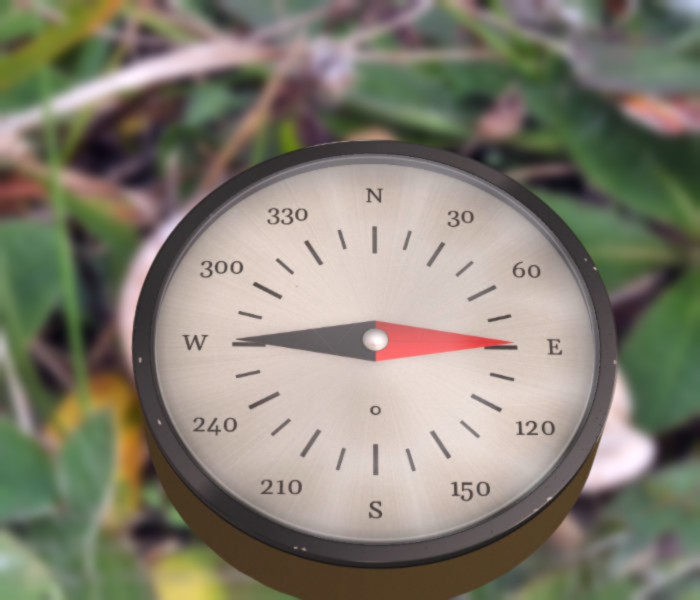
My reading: 90 °
